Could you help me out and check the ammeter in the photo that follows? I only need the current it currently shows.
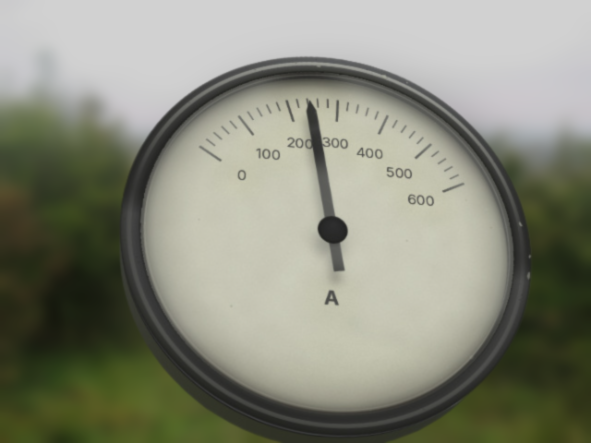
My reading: 240 A
